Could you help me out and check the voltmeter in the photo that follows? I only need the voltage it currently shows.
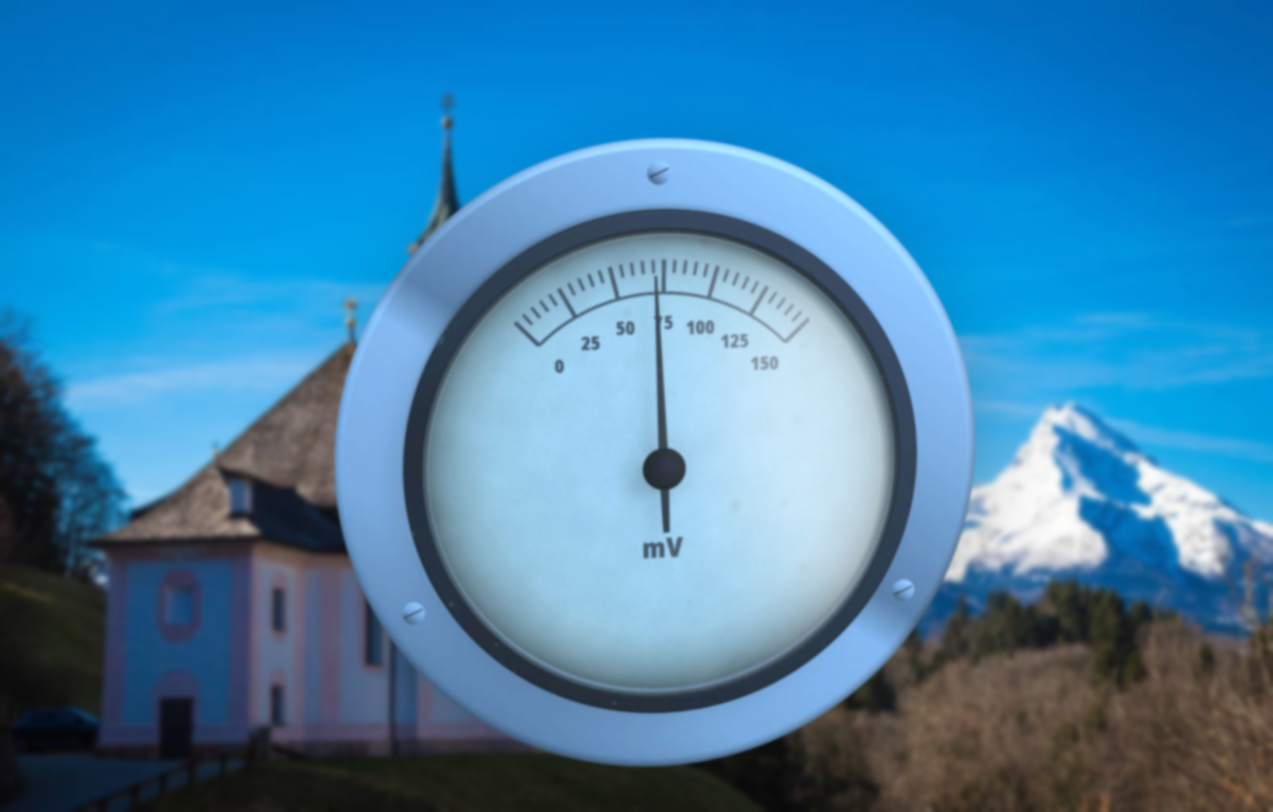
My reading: 70 mV
